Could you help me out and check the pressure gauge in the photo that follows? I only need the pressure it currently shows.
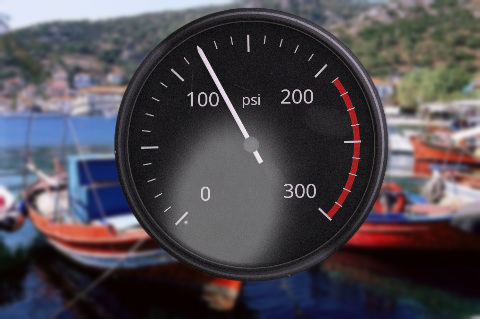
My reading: 120 psi
